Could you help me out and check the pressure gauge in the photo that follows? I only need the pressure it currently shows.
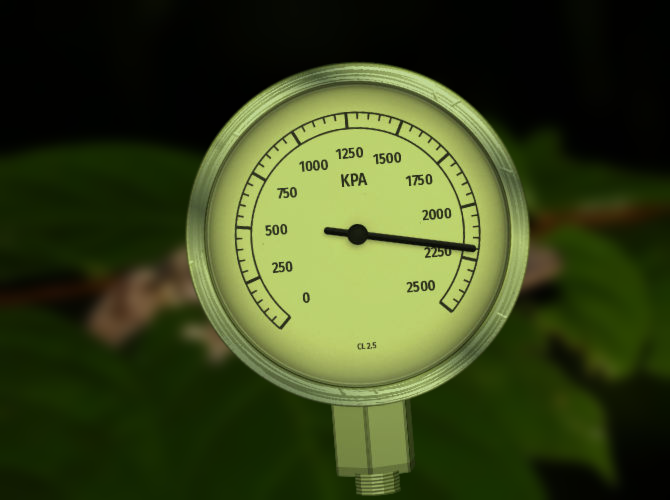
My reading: 2200 kPa
